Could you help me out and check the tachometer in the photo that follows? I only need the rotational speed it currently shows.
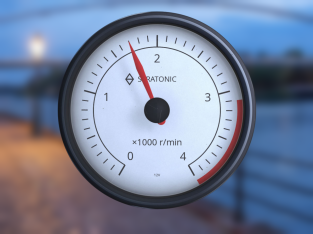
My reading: 1700 rpm
